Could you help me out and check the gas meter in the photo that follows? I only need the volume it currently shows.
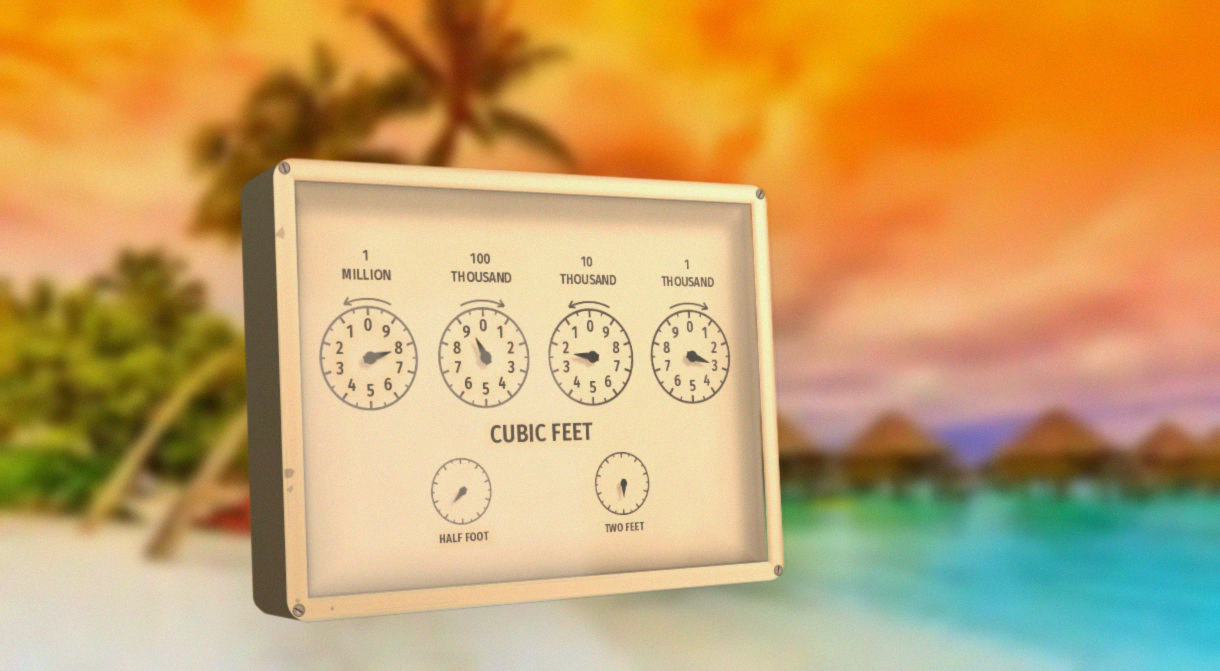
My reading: 792300 ft³
